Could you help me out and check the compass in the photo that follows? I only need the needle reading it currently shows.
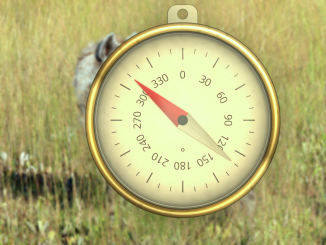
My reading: 310 °
